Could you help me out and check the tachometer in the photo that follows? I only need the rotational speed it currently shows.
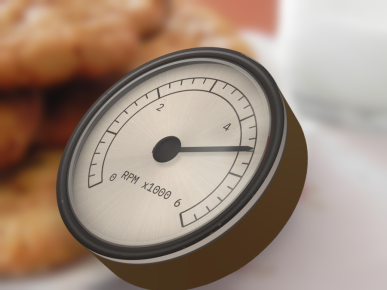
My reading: 4600 rpm
